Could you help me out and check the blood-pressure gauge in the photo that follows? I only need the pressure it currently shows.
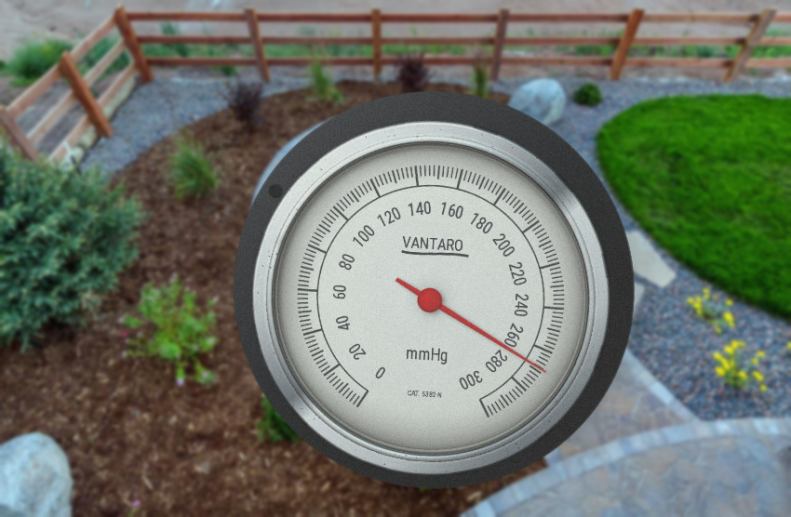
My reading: 268 mmHg
